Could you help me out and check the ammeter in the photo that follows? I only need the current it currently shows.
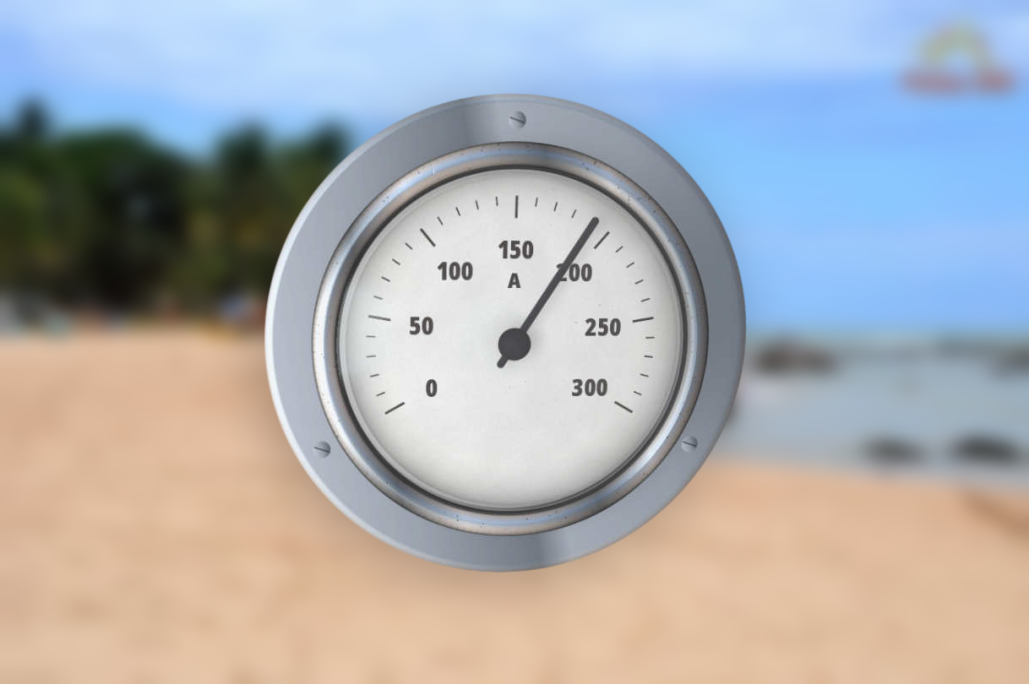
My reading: 190 A
